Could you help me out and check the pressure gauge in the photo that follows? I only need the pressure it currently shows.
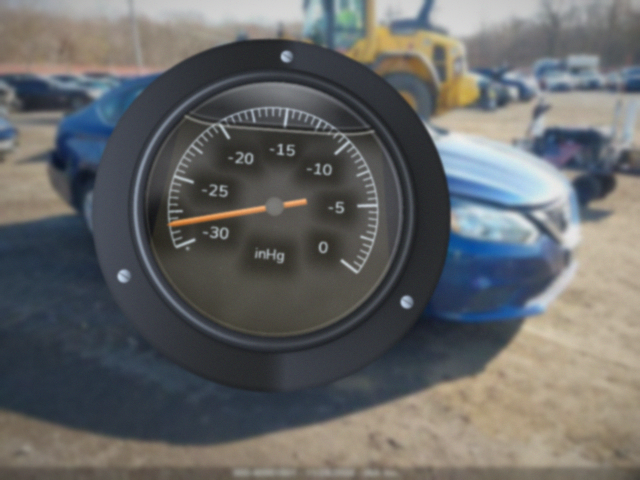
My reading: -28.5 inHg
